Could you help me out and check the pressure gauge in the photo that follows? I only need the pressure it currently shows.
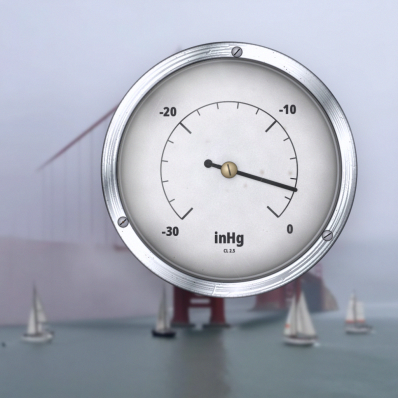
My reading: -3 inHg
